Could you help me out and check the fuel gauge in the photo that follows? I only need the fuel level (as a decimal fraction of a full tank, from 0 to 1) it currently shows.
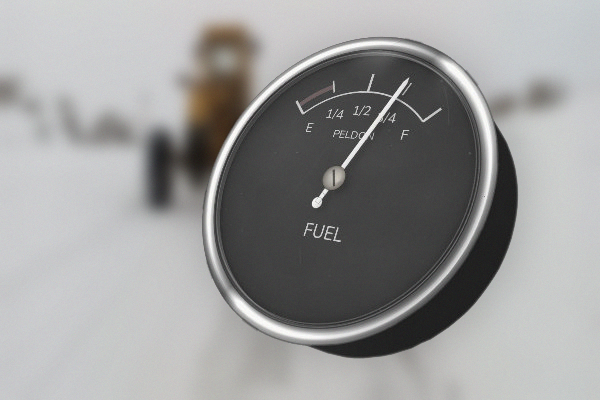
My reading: 0.75
